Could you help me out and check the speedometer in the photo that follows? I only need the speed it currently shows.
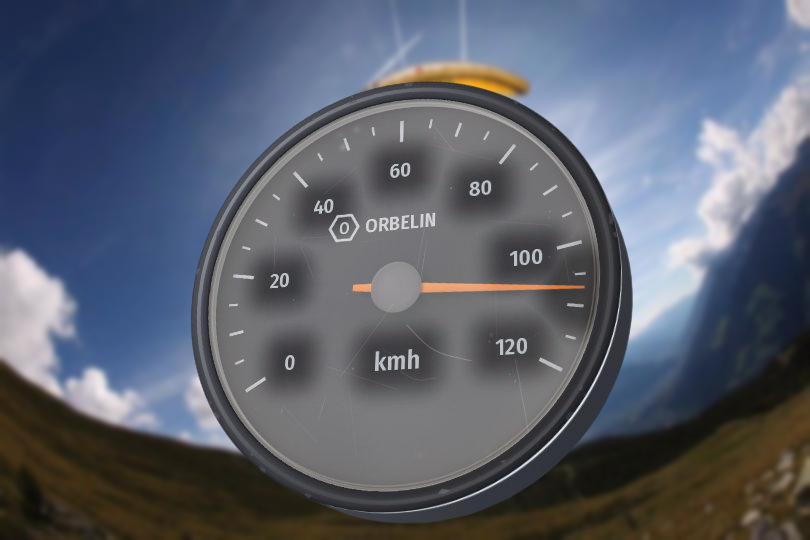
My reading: 107.5 km/h
